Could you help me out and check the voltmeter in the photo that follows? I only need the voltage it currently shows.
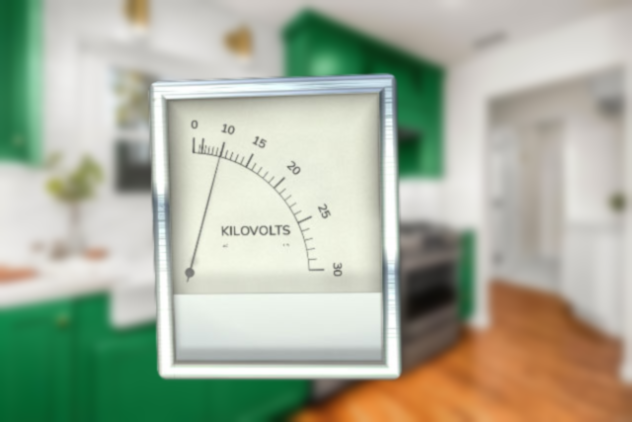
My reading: 10 kV
